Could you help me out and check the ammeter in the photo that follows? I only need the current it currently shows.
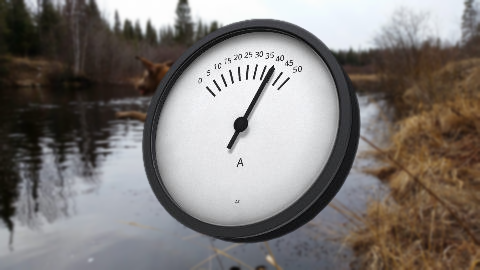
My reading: 40 A
